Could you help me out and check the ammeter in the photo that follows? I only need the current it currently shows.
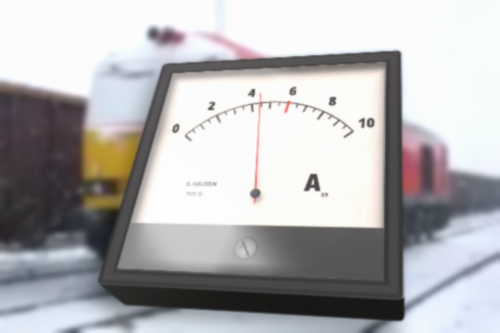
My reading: 4.5 A
